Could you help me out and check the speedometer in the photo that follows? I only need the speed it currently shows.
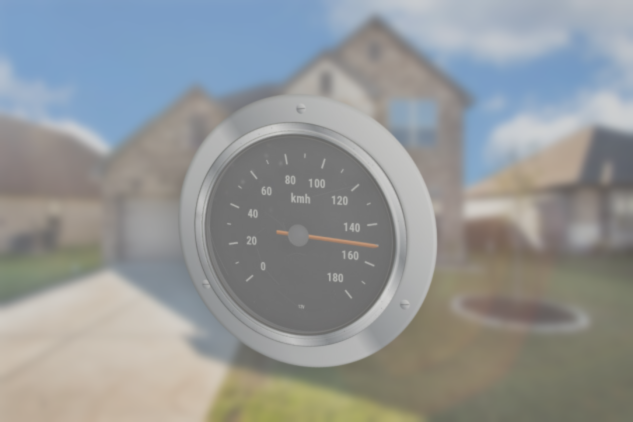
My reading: 150 km/h
